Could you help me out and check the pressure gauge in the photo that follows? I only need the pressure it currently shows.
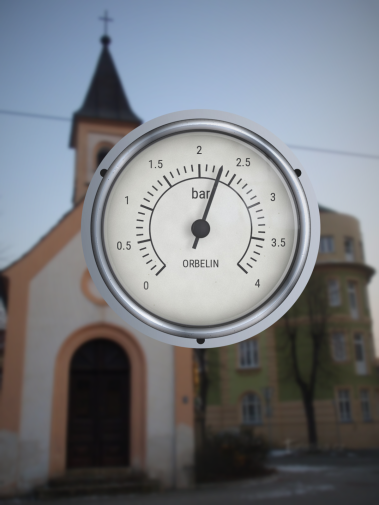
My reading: 2.3 bar
